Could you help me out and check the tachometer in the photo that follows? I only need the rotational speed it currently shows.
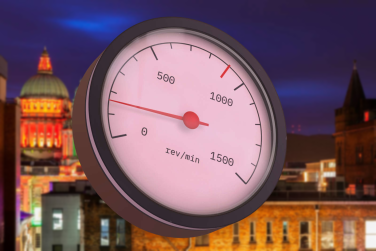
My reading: 150 rpm
